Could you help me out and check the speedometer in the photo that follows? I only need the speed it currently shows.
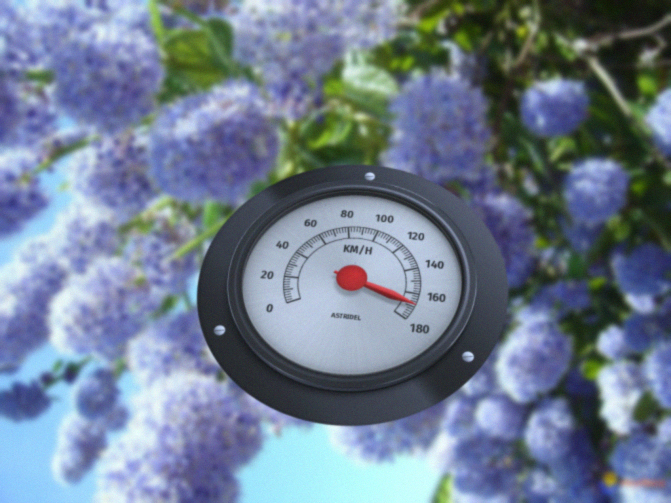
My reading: 170 km/h
